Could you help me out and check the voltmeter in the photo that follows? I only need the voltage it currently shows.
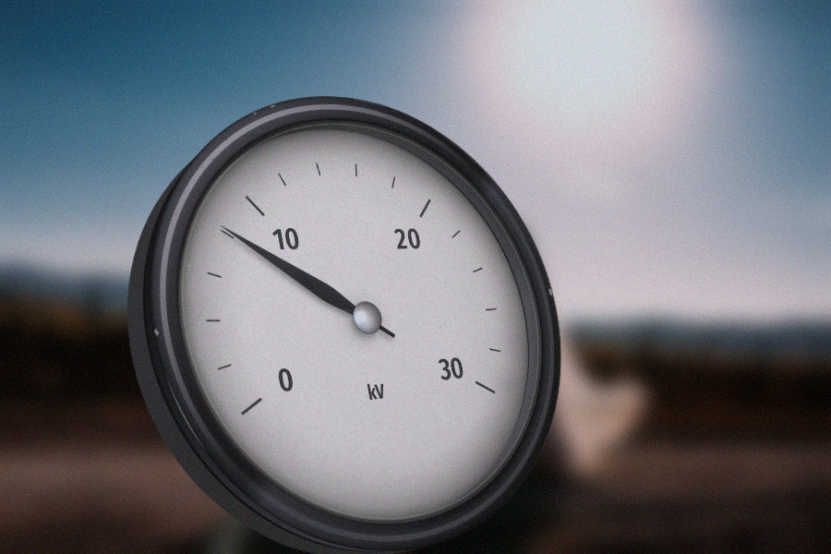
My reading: 8 kV
